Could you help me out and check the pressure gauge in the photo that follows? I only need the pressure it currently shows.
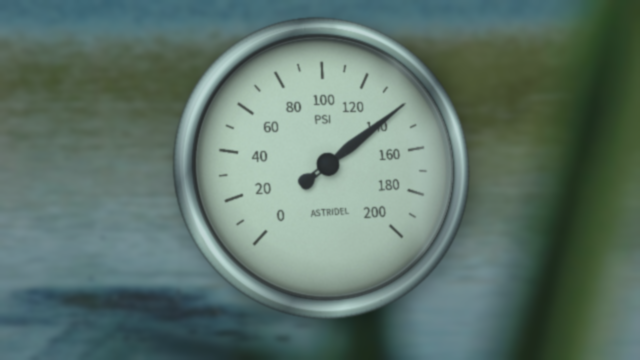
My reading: 140 psi
